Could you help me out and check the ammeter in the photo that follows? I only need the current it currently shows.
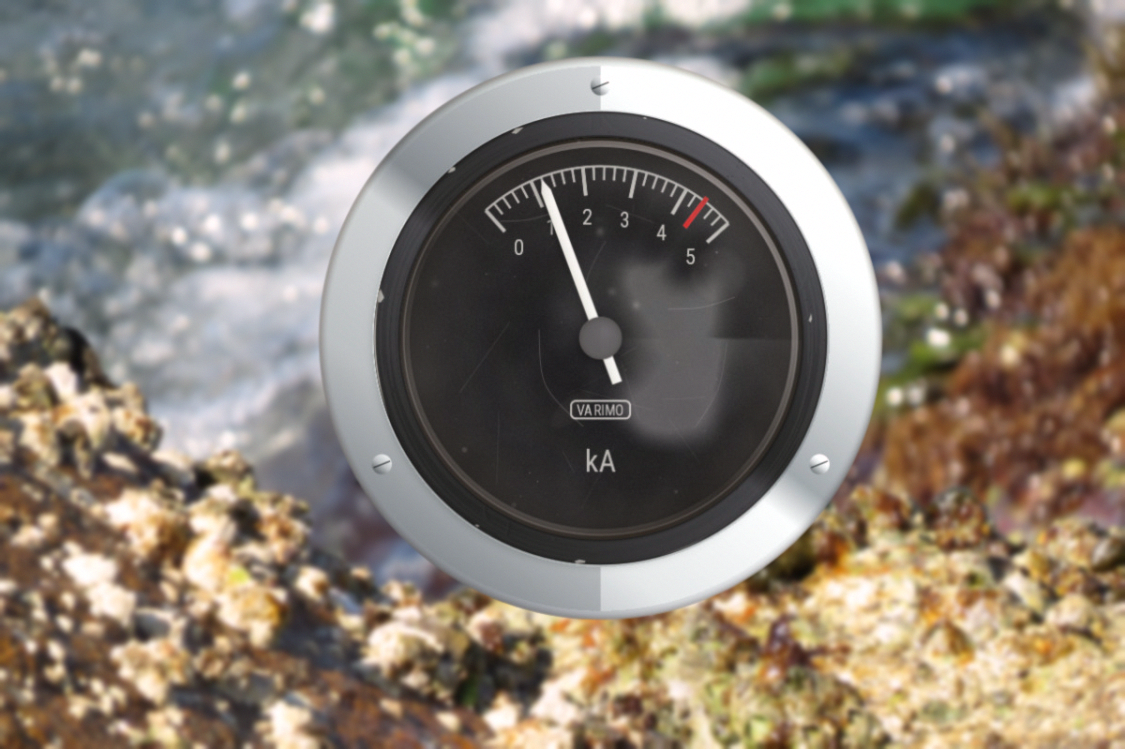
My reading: 1.2 kA
